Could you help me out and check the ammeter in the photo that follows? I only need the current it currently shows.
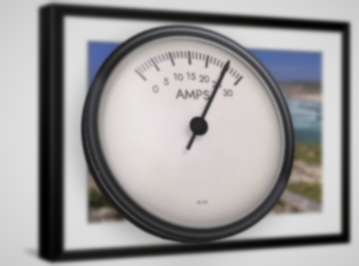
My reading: 25 A
